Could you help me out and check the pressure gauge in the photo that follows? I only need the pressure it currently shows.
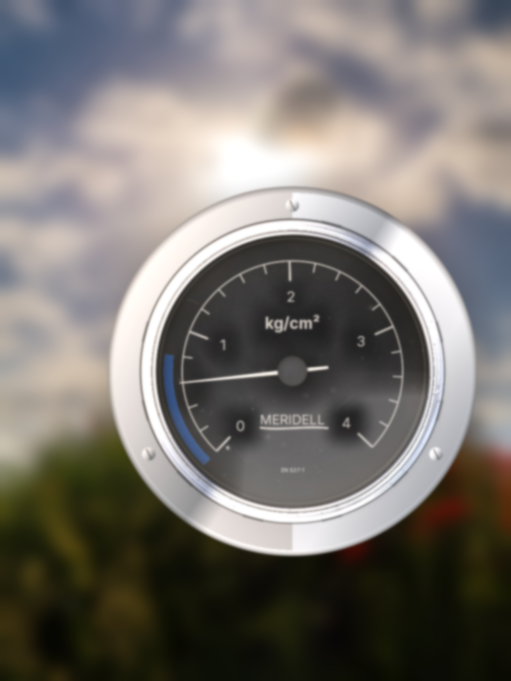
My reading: 0.6 kg/cm²
